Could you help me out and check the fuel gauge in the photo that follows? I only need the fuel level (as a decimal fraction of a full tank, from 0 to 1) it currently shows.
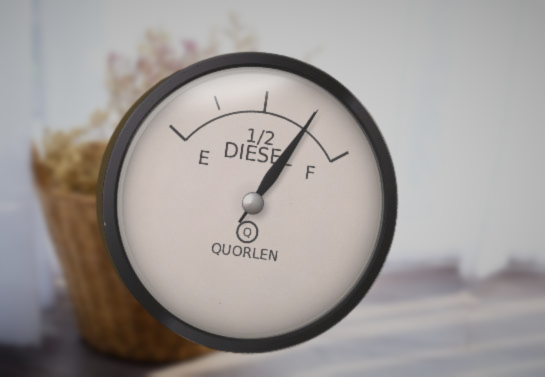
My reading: 0.75
